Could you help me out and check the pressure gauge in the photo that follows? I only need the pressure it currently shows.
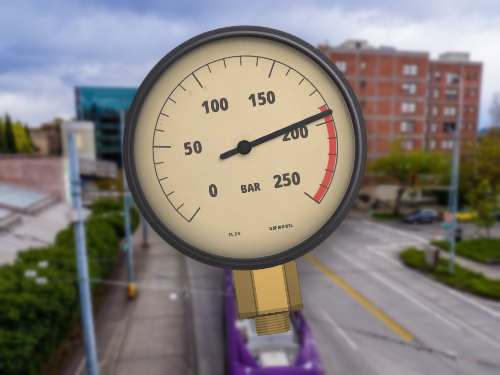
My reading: 195 bar
